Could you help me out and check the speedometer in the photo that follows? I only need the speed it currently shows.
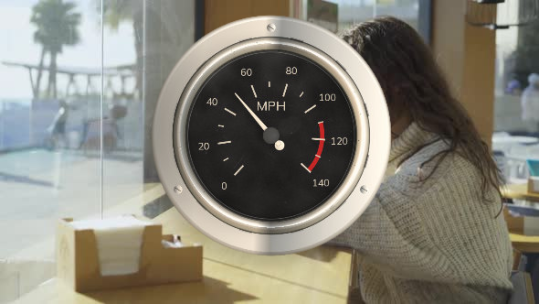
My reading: 50 mph
